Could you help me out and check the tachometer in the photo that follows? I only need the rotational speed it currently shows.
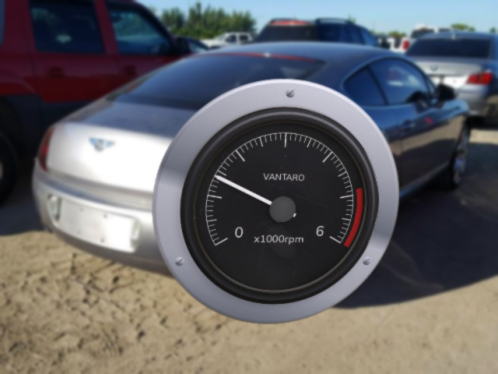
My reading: 1400 rpm
